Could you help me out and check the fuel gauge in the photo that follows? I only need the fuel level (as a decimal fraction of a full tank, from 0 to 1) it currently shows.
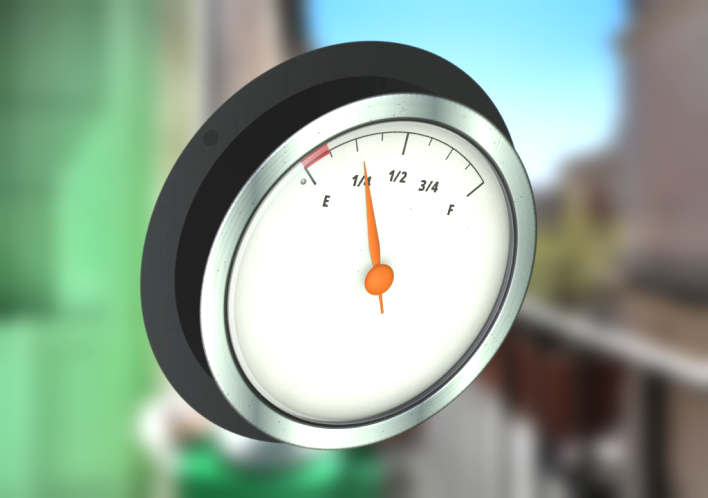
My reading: 0.25
